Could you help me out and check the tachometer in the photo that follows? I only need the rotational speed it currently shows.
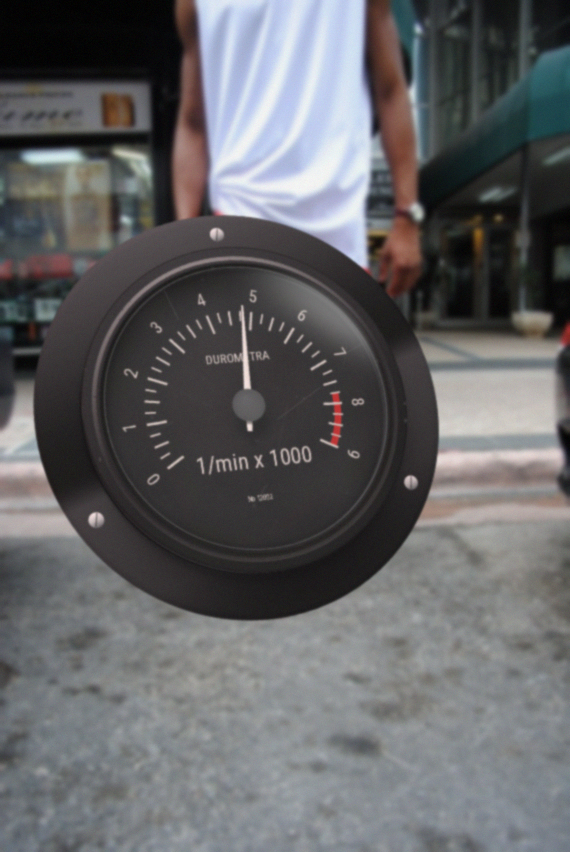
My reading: 4750 rpm
